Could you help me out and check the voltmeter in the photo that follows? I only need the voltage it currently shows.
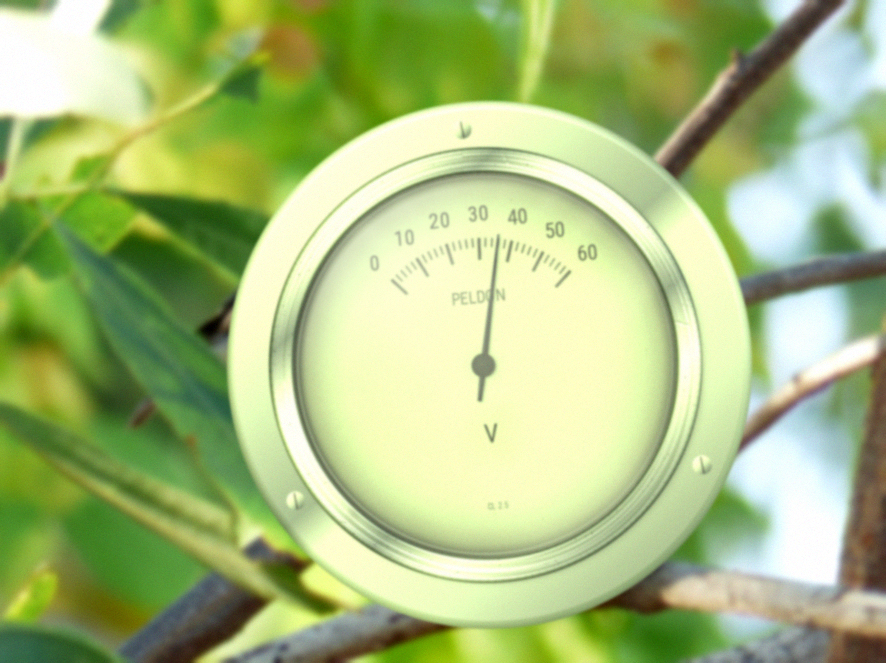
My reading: 36 V
